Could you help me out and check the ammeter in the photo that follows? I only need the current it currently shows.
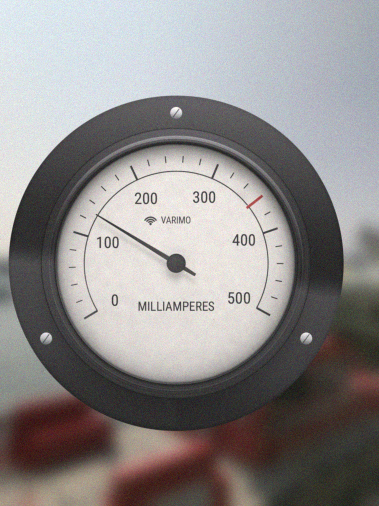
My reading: 130 mA
